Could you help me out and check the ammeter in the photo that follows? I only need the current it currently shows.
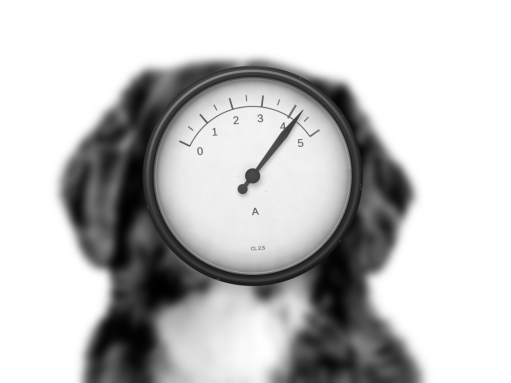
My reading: 4.25 A
